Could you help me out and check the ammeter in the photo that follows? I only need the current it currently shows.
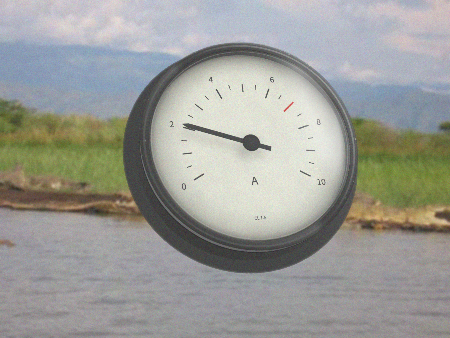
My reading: 2 A
